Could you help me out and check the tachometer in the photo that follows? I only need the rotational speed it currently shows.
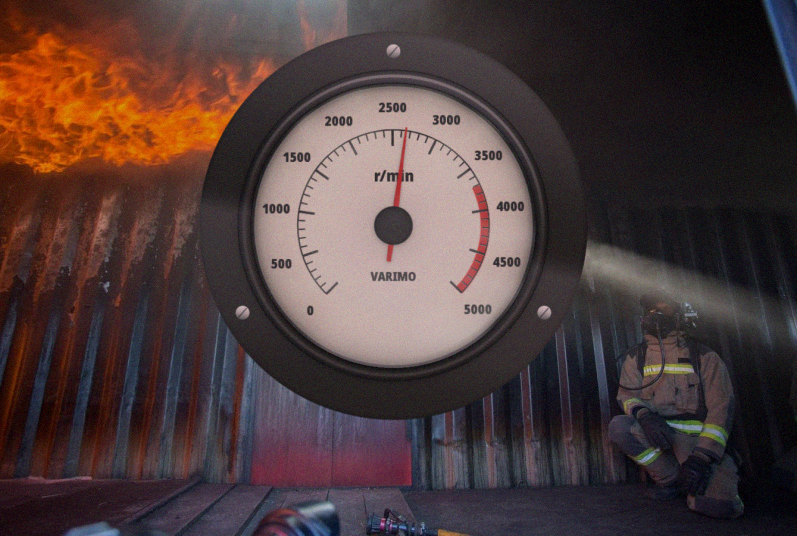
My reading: 2650 rpm
